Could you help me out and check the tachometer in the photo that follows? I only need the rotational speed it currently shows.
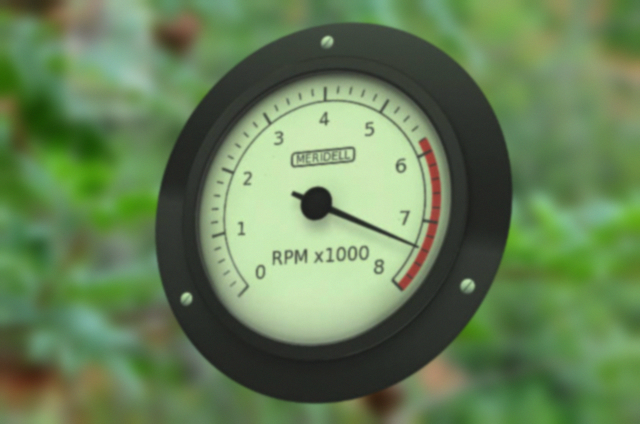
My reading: 7400 rpm
